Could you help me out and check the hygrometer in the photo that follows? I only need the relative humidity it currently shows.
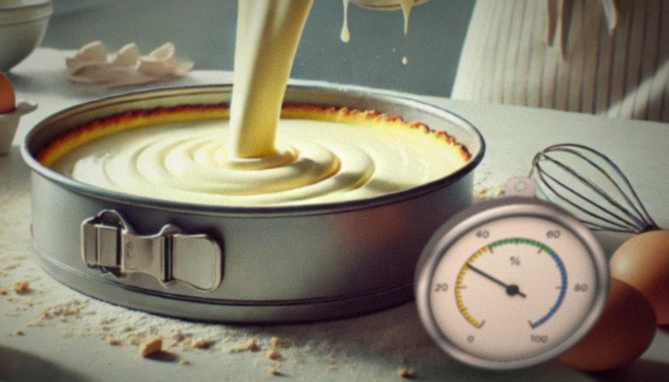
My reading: 30 %
